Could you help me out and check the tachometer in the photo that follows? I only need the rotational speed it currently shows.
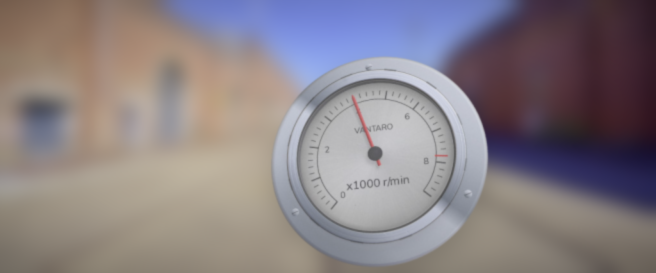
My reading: 4000 rpm
